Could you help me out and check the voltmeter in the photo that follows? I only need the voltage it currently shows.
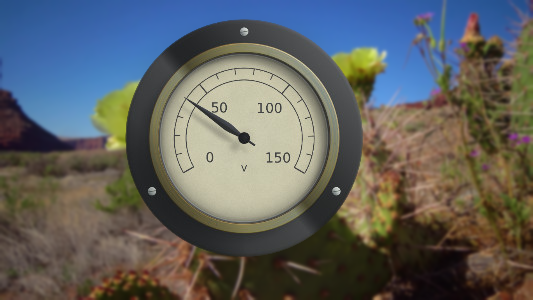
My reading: 40 V
